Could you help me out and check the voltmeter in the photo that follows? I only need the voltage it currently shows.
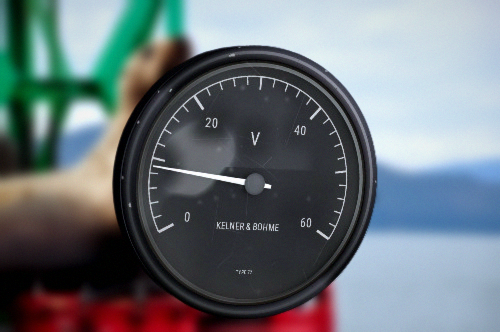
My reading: 9 V
